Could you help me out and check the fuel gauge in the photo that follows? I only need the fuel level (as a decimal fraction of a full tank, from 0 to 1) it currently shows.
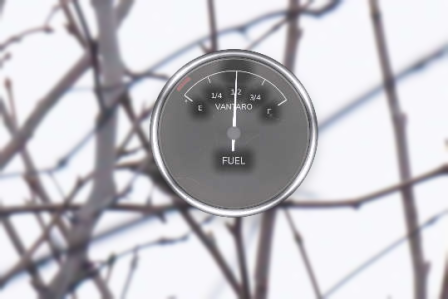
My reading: 0.5
